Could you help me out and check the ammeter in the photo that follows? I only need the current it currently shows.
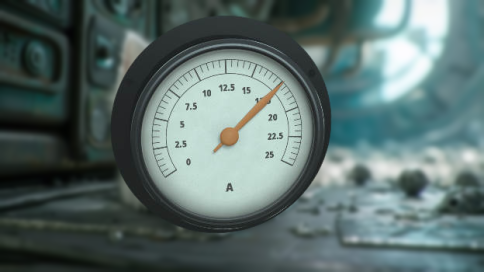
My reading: 17.5 A
